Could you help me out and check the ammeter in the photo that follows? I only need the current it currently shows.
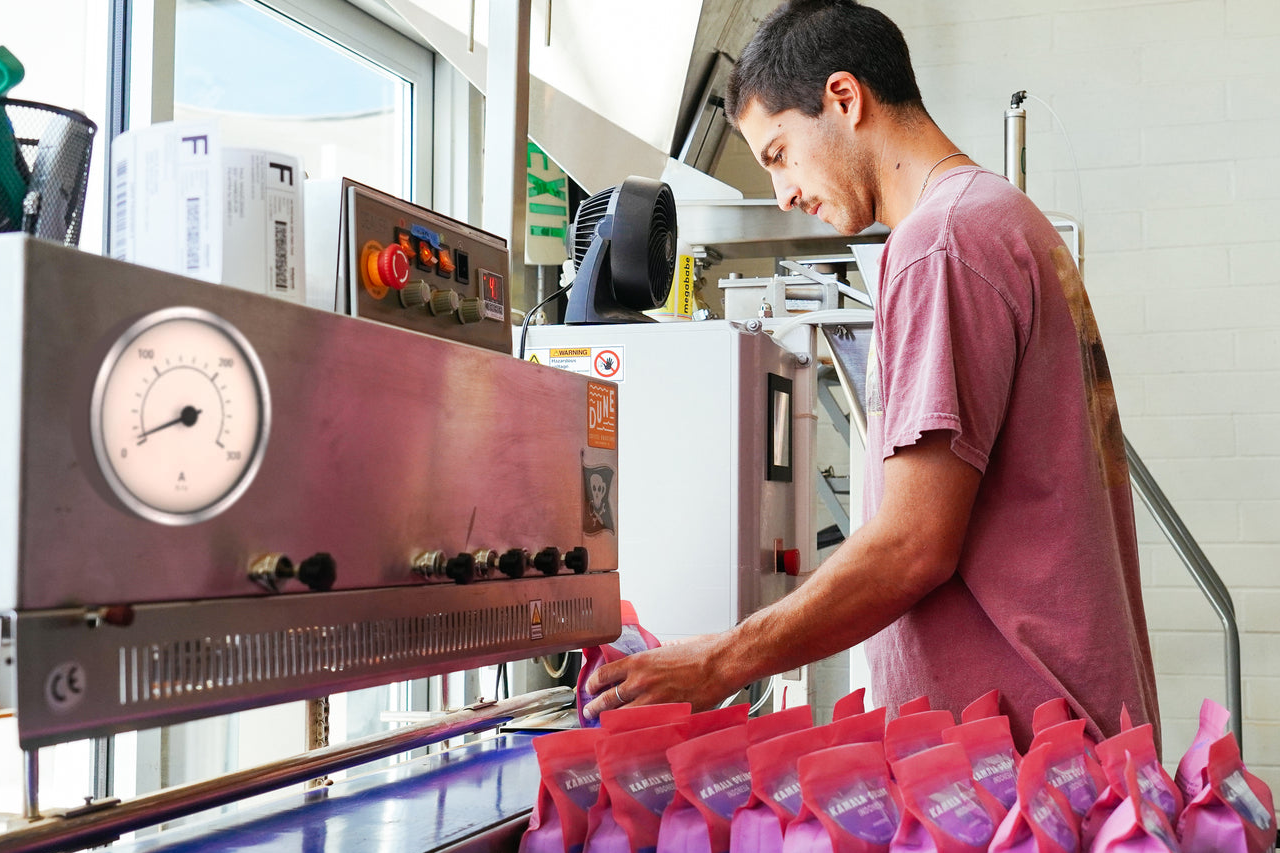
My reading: 10 A
